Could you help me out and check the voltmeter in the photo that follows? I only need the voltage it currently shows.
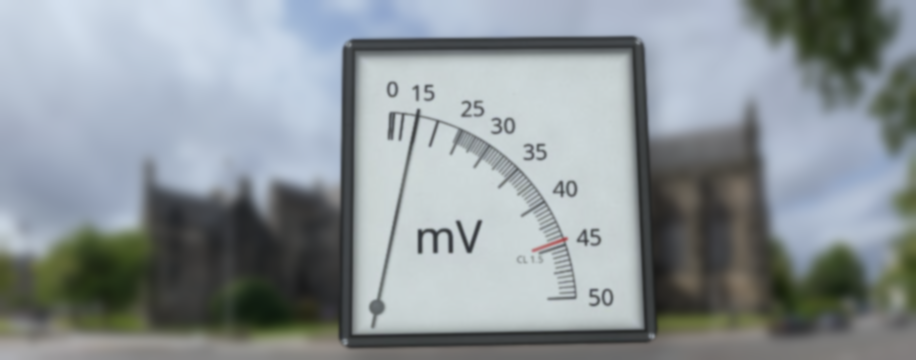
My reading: 15 mV
